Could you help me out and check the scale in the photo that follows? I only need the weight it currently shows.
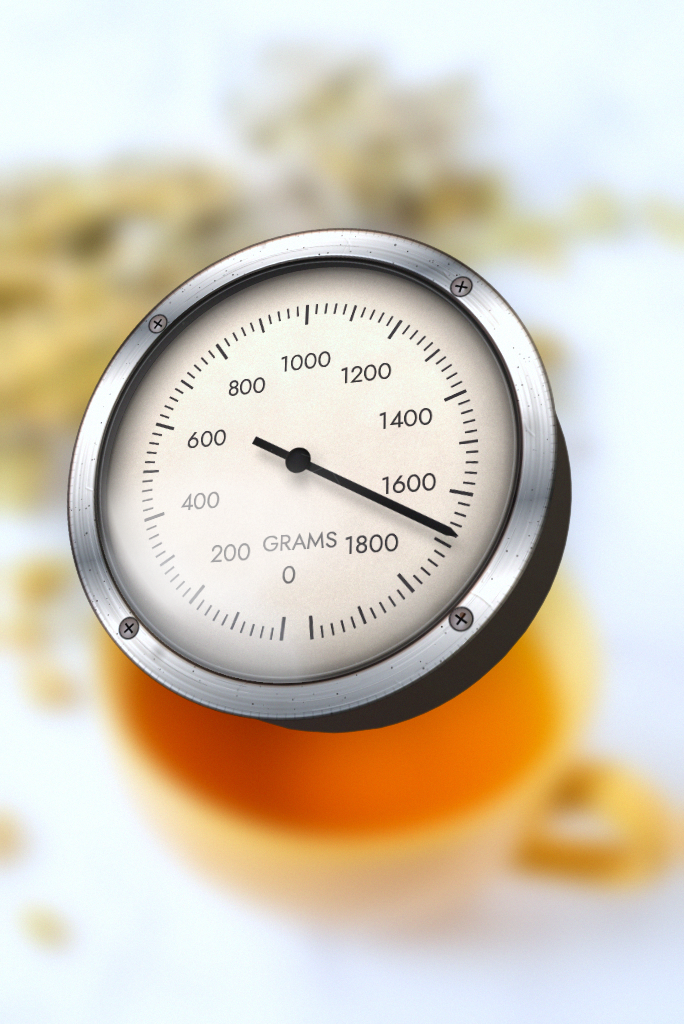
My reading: 1680 g
